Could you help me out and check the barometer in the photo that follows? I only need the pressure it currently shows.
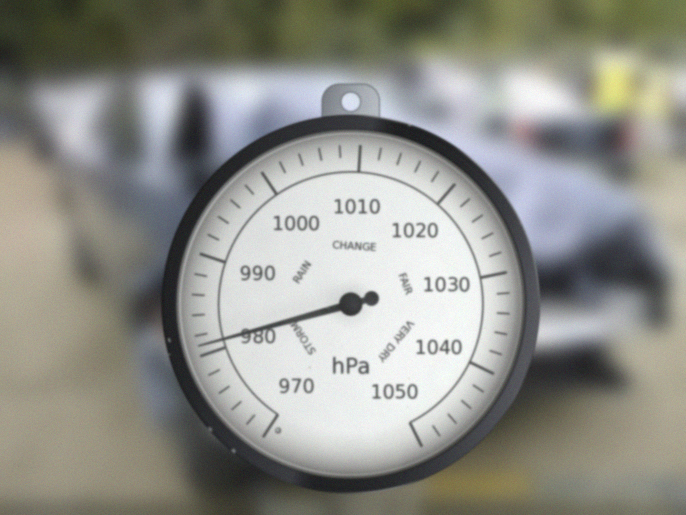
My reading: 981 hPa
